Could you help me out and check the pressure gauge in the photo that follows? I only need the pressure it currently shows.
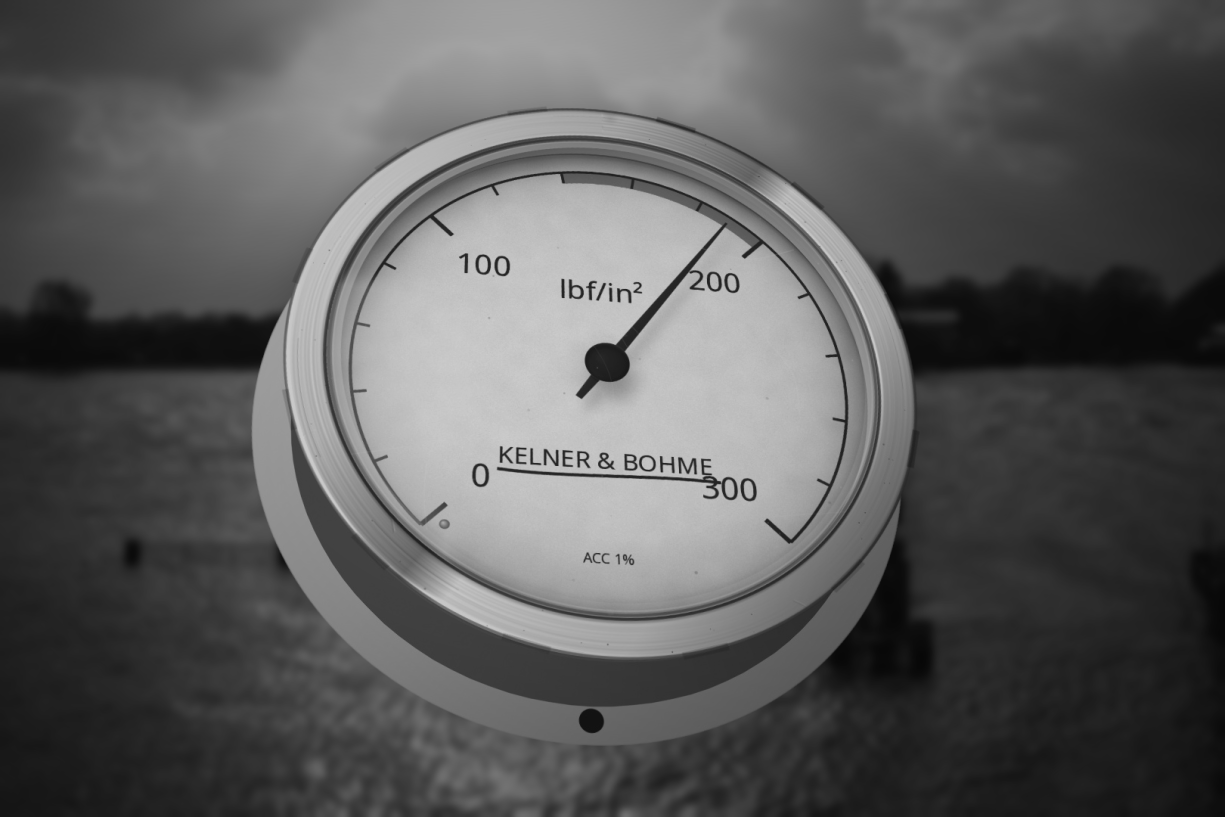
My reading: 190 psi
